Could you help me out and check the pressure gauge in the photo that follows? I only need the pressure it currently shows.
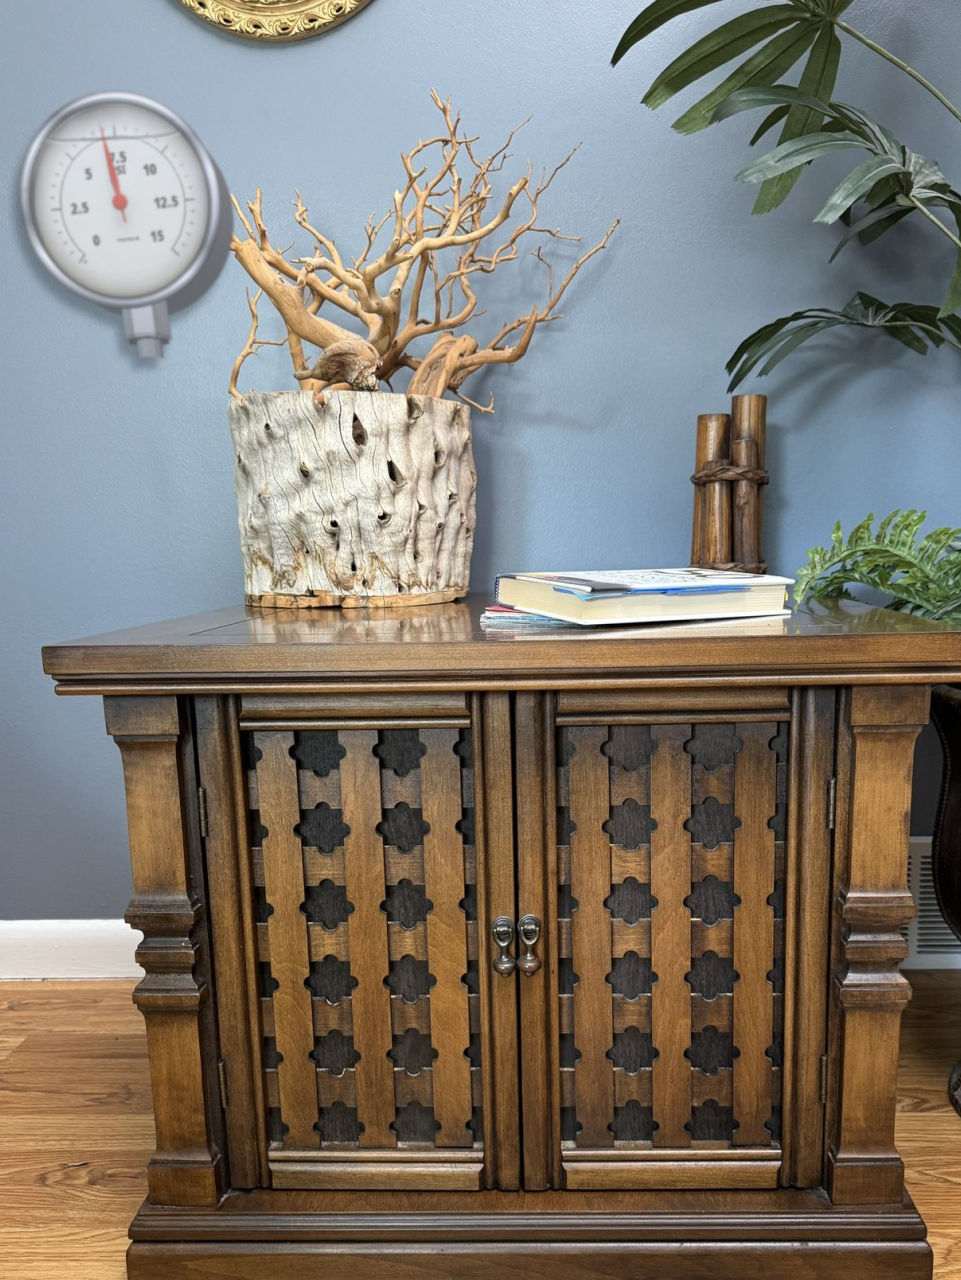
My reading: 7 psi
